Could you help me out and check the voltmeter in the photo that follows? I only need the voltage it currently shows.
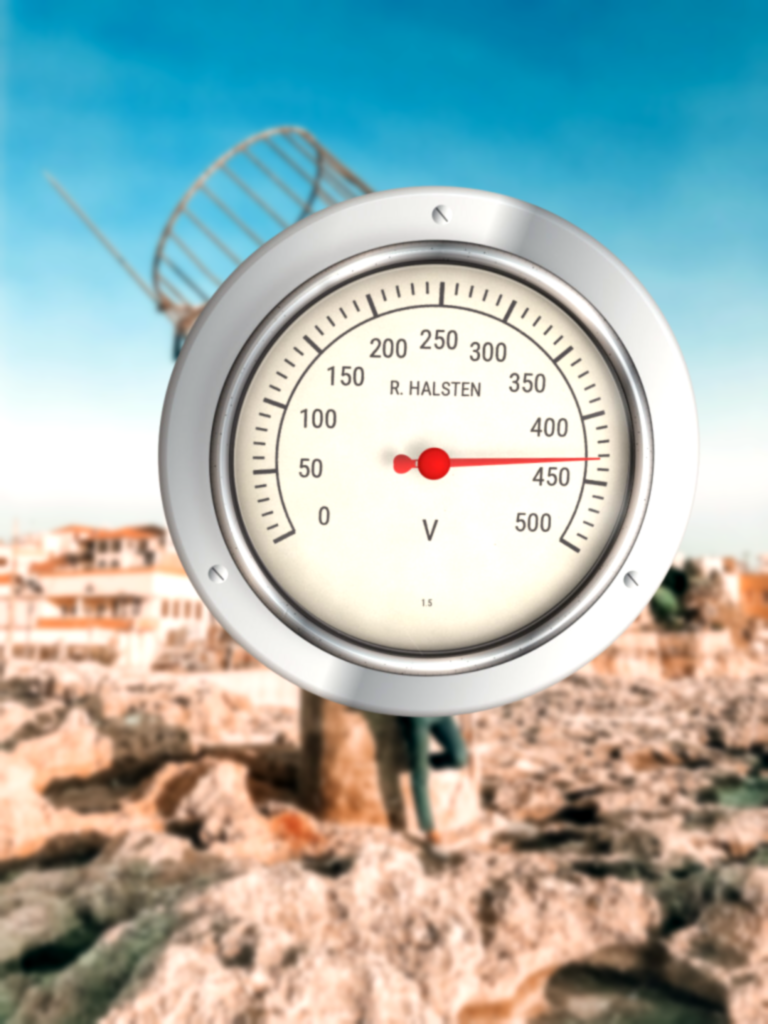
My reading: 430 V
